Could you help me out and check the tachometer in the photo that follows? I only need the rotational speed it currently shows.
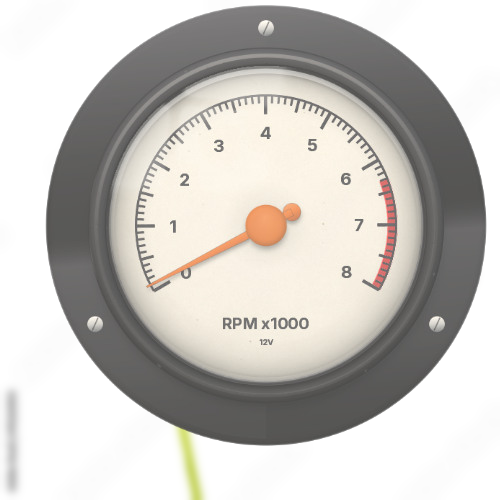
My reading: 100 rpm
